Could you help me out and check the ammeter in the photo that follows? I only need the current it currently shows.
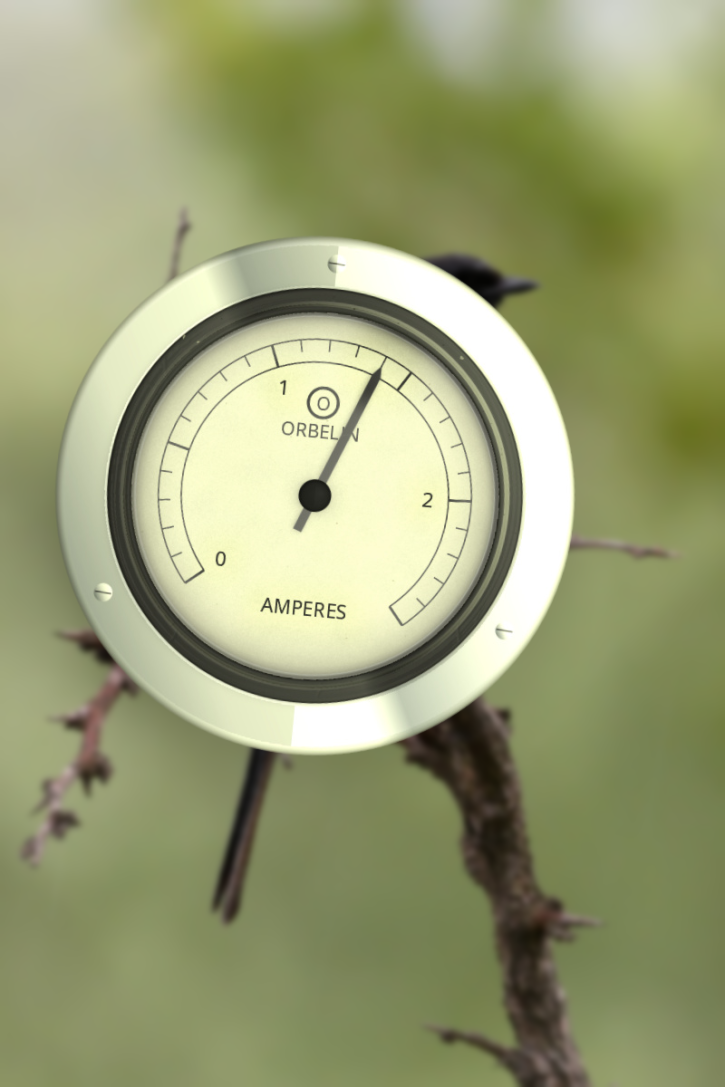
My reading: 1.4 A
